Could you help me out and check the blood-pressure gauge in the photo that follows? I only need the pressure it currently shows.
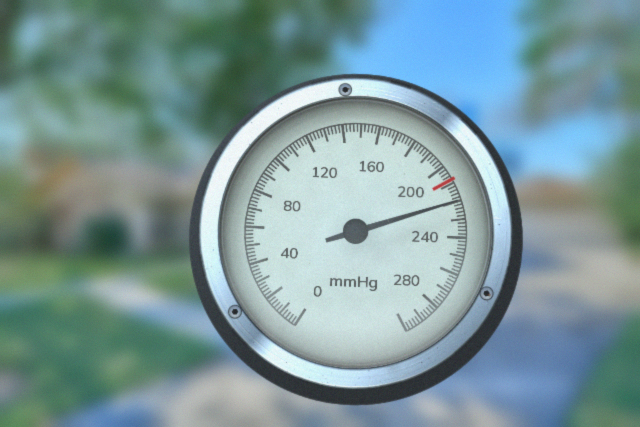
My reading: 220 mmHg
